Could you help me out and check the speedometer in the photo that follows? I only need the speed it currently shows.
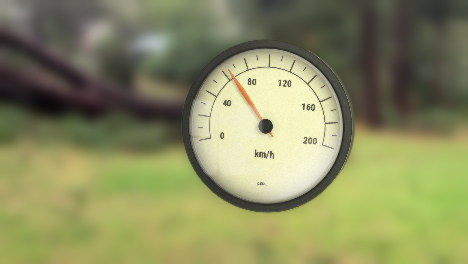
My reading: 65 km/h
